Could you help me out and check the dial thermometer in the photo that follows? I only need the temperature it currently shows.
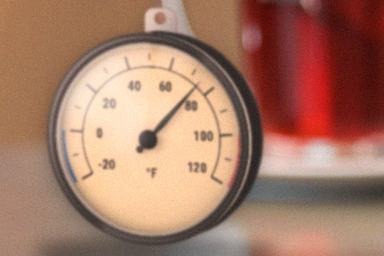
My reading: 75 °F
